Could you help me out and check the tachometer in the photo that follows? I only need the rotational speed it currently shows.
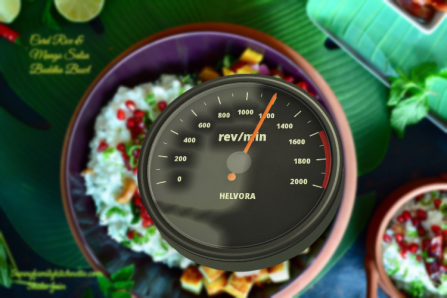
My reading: 1200 rpm
